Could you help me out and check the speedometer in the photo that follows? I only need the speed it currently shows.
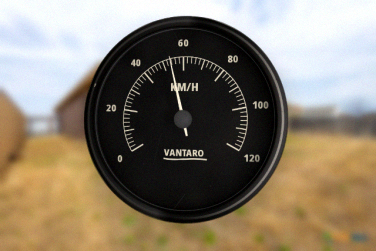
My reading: 54 km/h
